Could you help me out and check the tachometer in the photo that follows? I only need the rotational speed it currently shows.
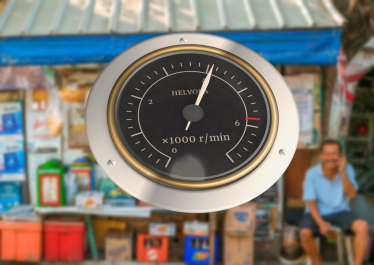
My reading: 4100 rpm
